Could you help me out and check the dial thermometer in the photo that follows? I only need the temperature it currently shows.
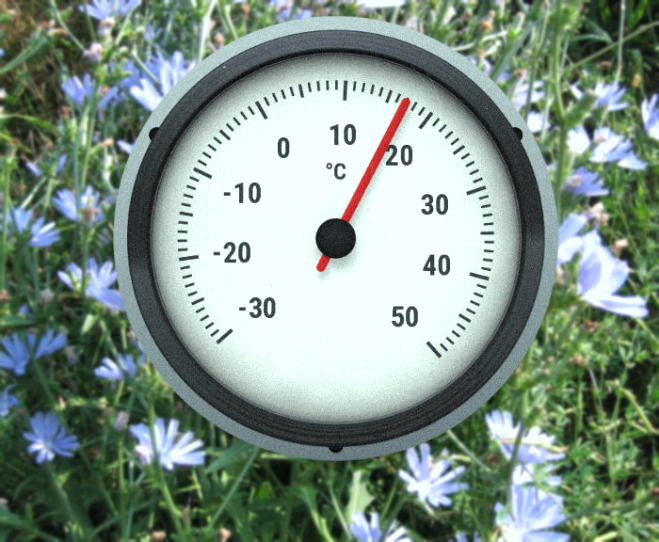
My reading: 17 °C
